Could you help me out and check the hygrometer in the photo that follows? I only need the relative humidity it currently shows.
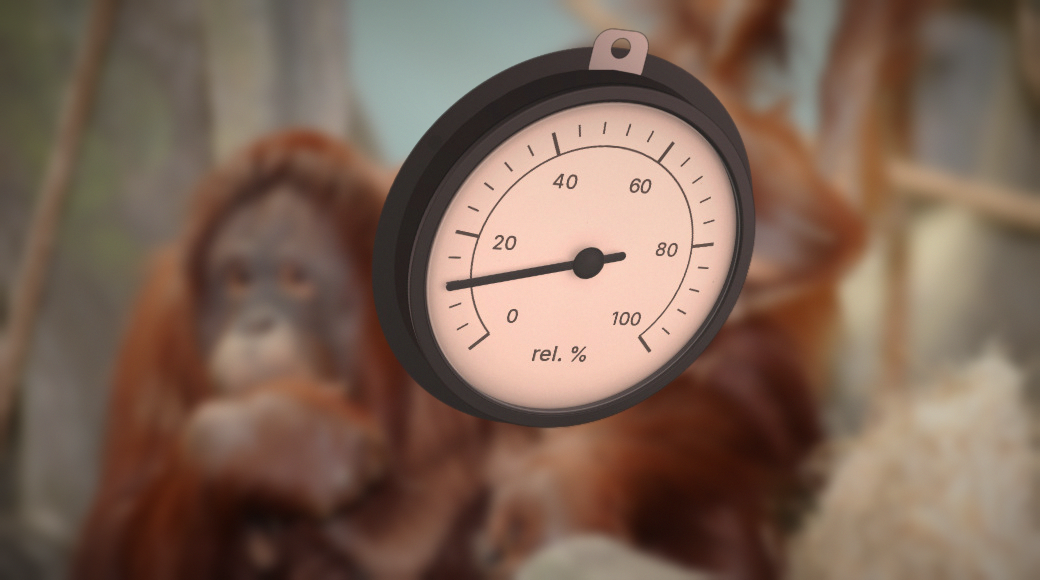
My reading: 12 %
